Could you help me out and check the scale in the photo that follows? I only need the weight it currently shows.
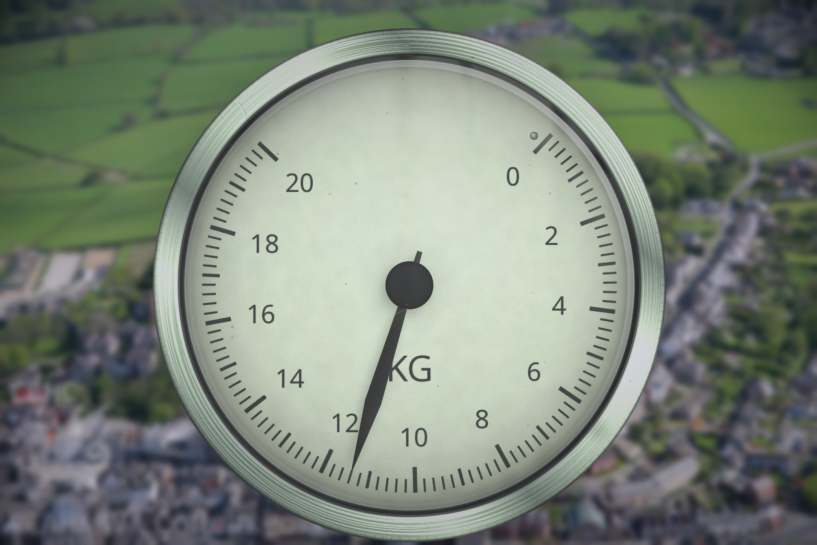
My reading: 11.4 kg
